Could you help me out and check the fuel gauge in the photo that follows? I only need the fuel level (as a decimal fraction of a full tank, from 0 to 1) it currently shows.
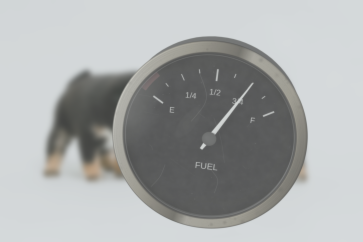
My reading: 0.75
